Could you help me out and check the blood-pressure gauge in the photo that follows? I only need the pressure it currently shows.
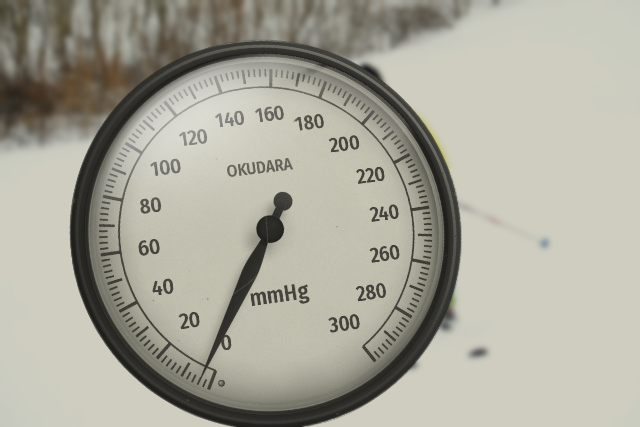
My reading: 4 mmHg
